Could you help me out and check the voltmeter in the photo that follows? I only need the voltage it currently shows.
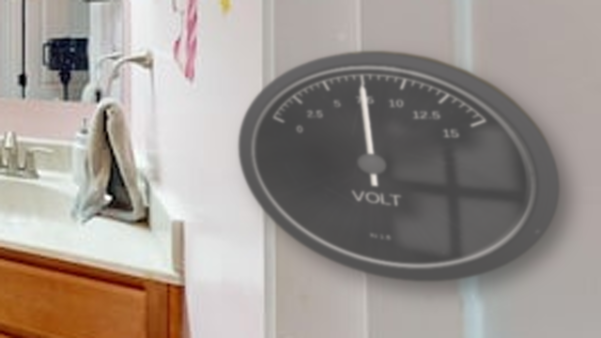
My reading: 7.5 V
